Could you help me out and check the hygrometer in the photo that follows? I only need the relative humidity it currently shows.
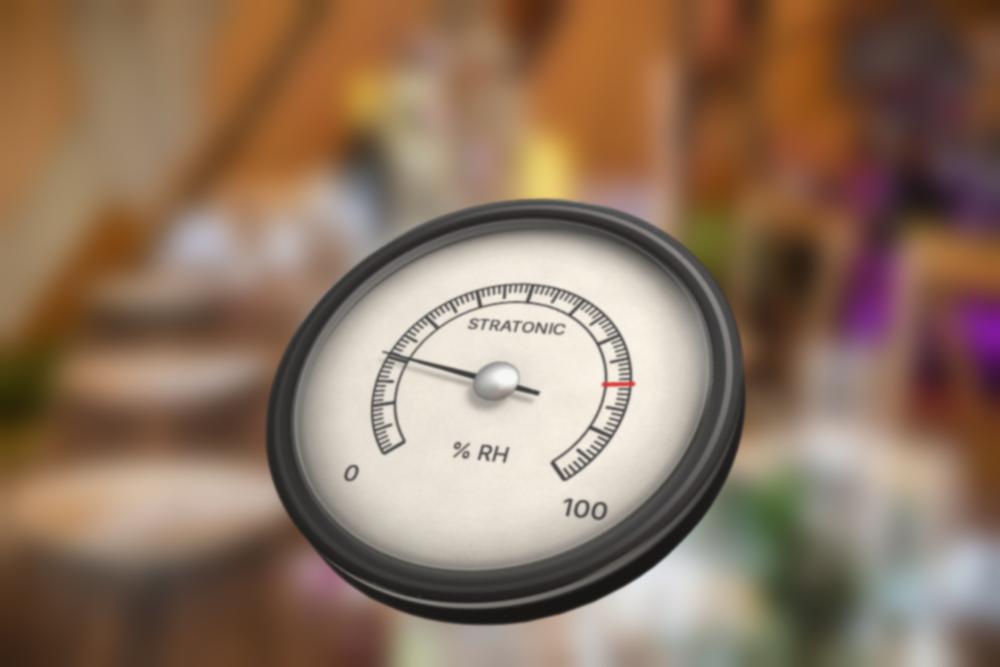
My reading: 20 %
